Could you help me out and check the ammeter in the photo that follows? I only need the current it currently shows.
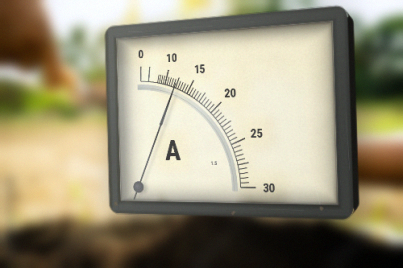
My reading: 12.5 A
